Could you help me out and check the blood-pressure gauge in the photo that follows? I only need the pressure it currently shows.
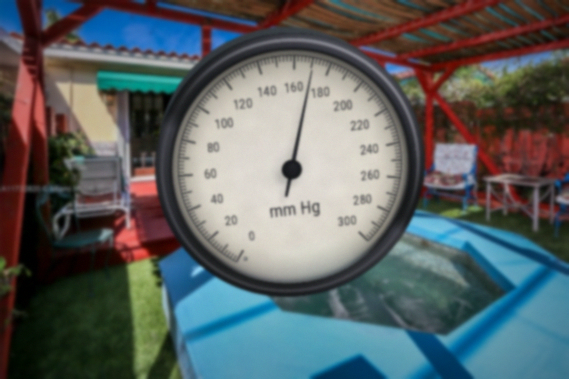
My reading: 170 mmHg
